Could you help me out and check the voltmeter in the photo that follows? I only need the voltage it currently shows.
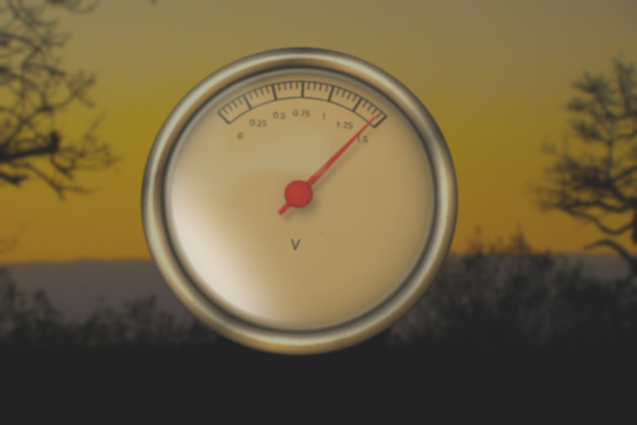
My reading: 1.45 V
